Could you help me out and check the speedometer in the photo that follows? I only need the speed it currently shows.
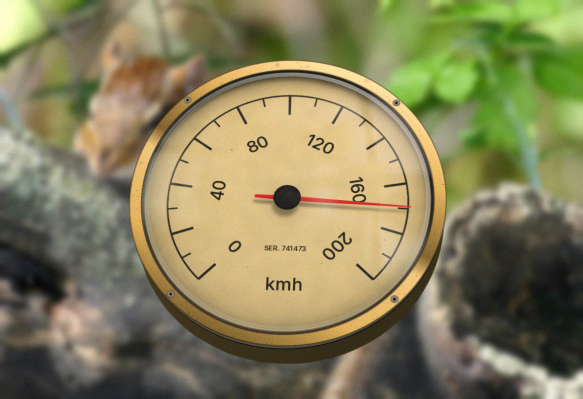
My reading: 170 km/h
